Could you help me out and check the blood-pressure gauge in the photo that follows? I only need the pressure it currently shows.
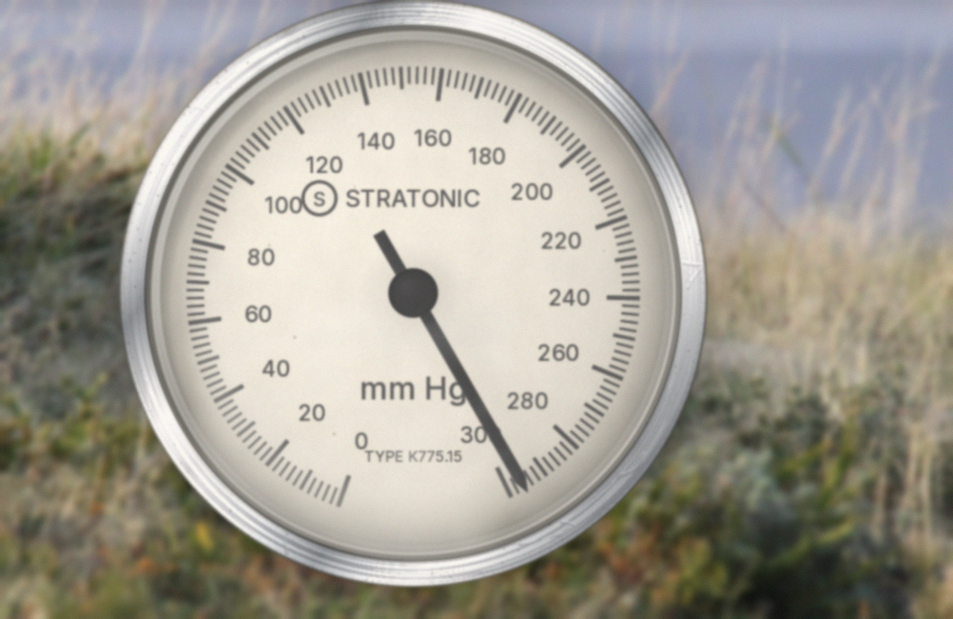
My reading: 296 mmHg
